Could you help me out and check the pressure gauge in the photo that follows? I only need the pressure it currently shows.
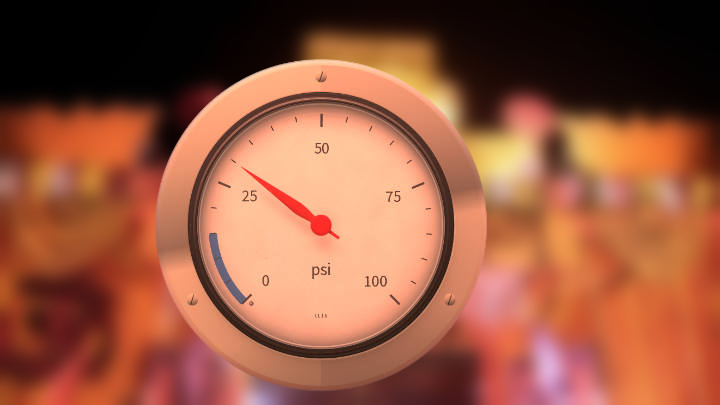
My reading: 30 psi
